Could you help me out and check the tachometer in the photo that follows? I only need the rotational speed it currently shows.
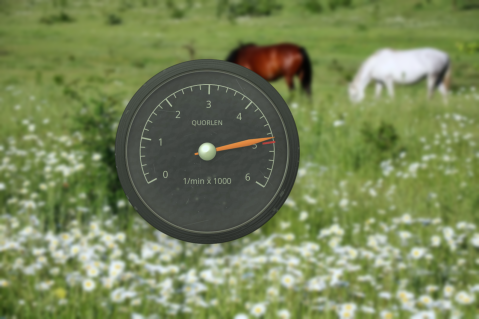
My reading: 4900 rpm
